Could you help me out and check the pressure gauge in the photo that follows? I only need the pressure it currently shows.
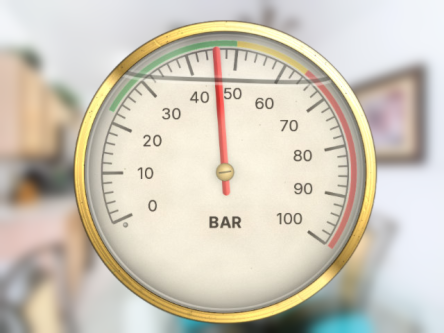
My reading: 46 bar
